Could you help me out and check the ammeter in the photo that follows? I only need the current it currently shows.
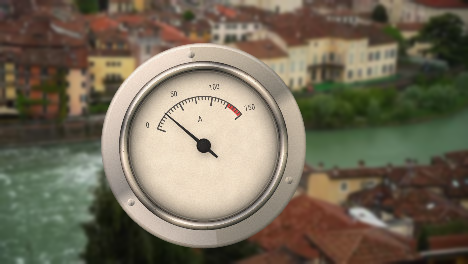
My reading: 25 A
